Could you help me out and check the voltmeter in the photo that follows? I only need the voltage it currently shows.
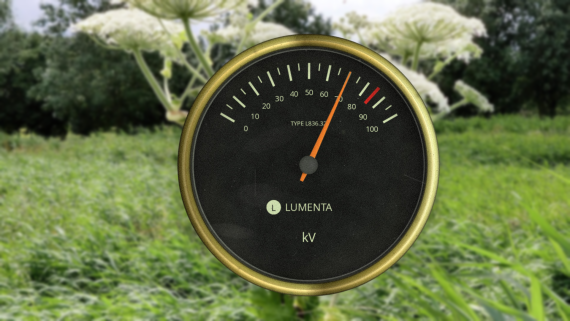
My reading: 70 kV
